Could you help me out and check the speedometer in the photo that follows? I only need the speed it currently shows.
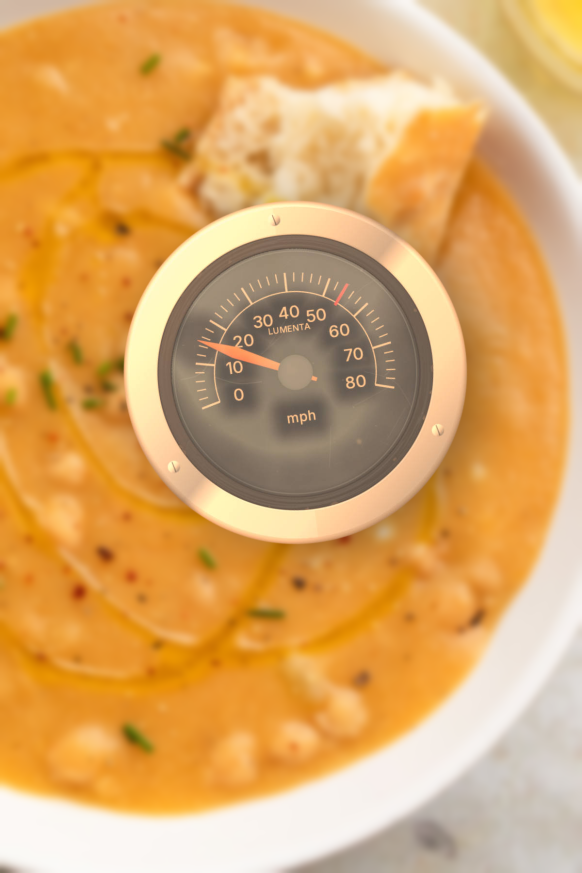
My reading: 15 mph
